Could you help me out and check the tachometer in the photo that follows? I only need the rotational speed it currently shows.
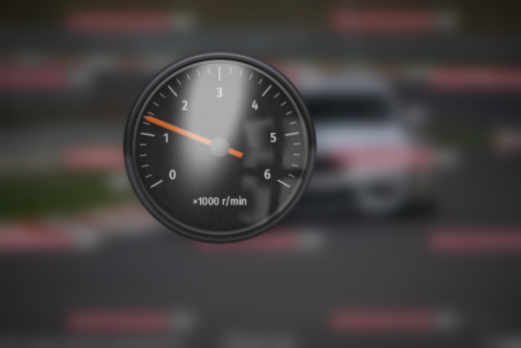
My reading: 1300 rpm
